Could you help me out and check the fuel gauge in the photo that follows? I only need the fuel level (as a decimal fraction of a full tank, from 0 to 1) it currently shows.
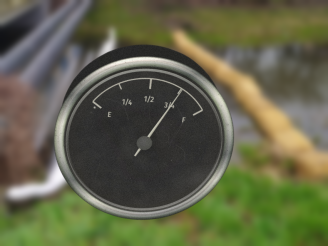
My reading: 0.75
